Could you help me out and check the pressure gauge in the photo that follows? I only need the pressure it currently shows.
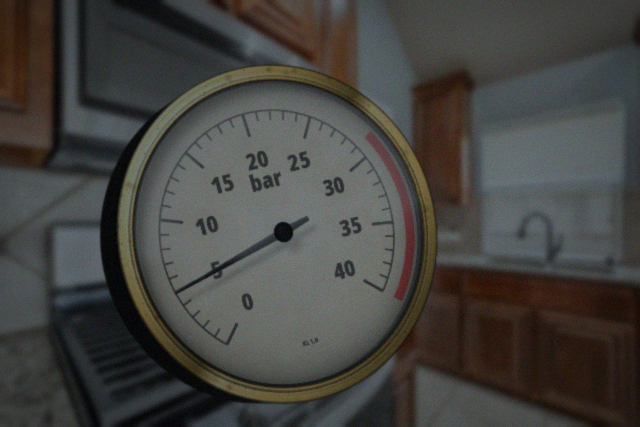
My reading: 5 bar
